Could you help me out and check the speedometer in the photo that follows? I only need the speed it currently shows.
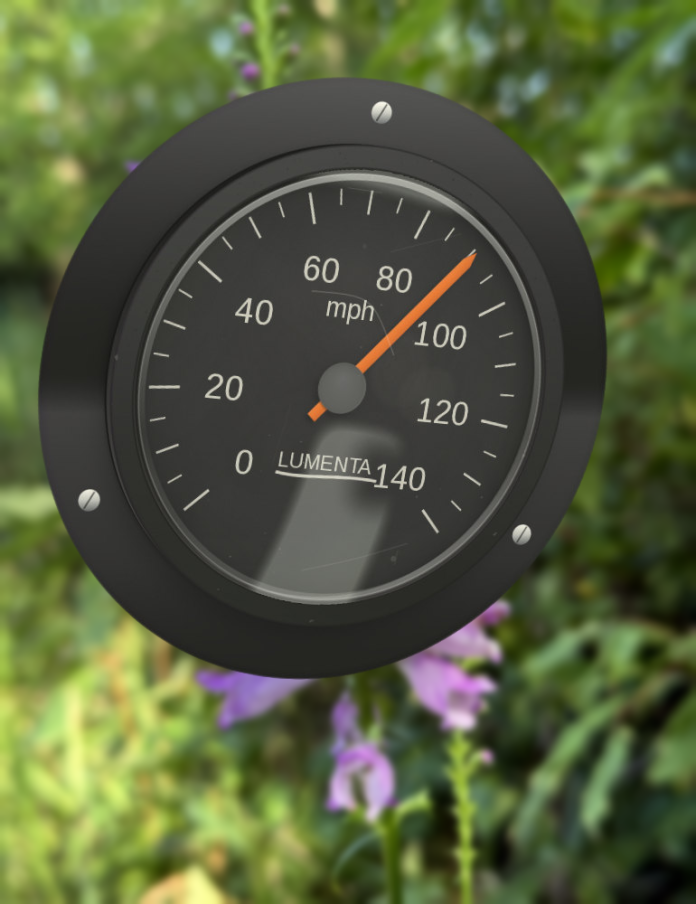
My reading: 90 mph
